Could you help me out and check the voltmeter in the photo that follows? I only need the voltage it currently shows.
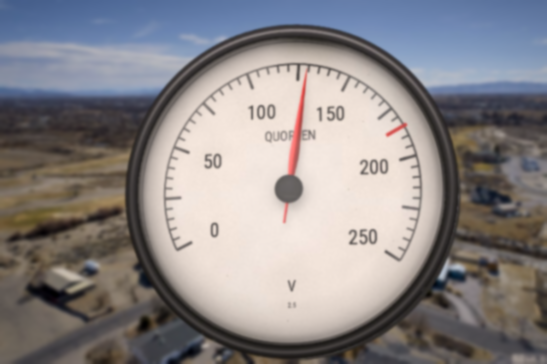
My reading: 130 V
